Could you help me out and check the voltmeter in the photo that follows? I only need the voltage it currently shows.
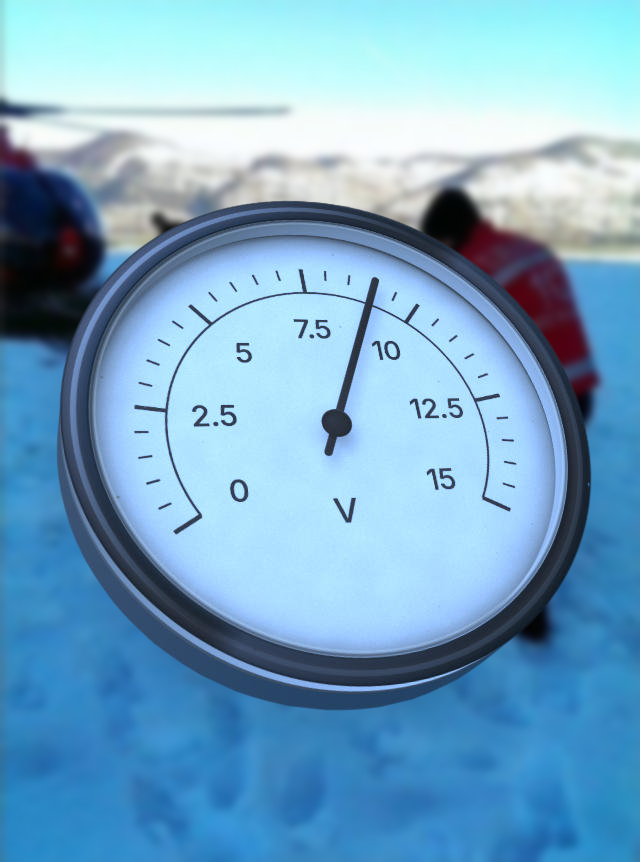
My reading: 9 V
